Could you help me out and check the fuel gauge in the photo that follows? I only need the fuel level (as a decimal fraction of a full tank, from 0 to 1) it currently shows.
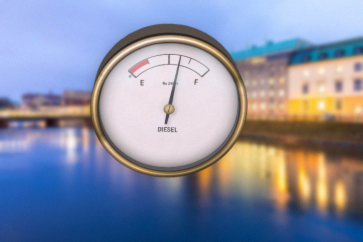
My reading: 0.625
